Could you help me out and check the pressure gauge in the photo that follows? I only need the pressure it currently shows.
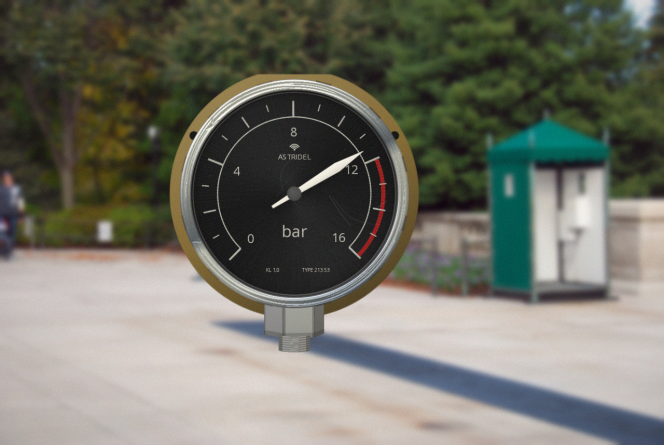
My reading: 11.5 bar
